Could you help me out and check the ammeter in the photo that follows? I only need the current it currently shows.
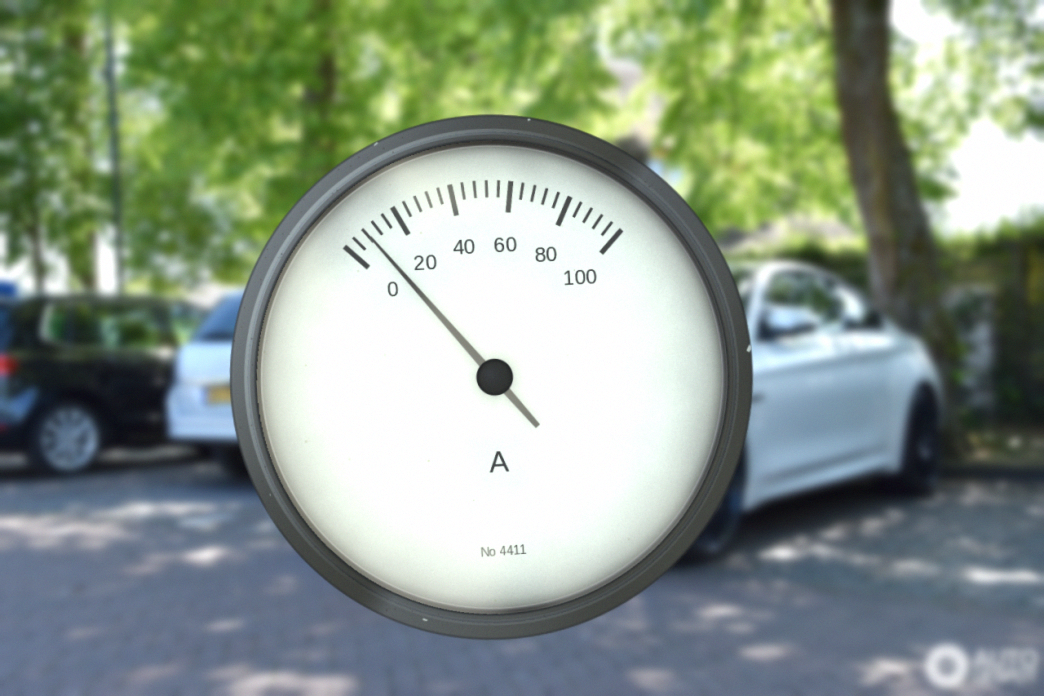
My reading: 8 A
